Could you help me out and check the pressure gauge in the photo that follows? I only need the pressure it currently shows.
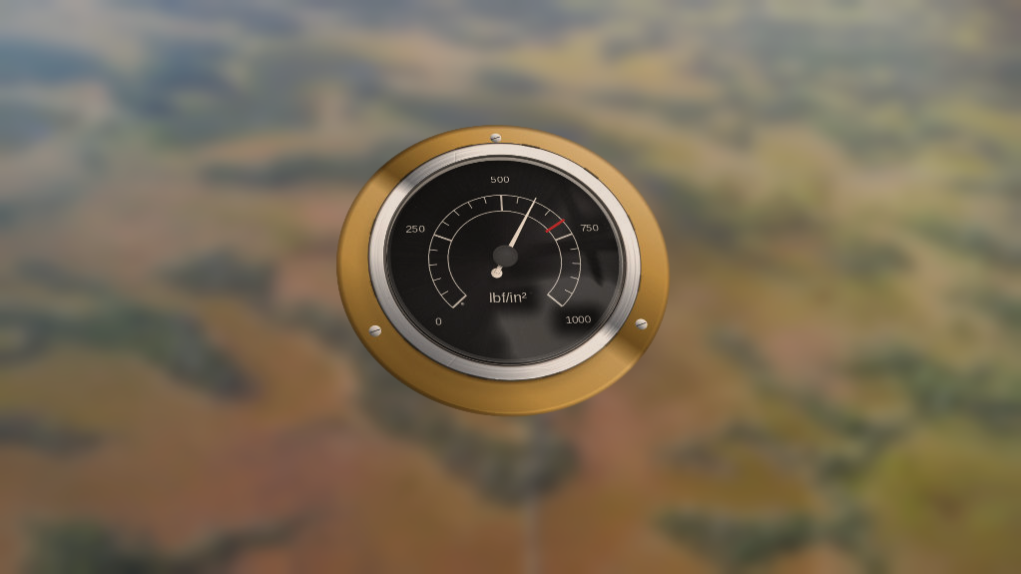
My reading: 600 psi
